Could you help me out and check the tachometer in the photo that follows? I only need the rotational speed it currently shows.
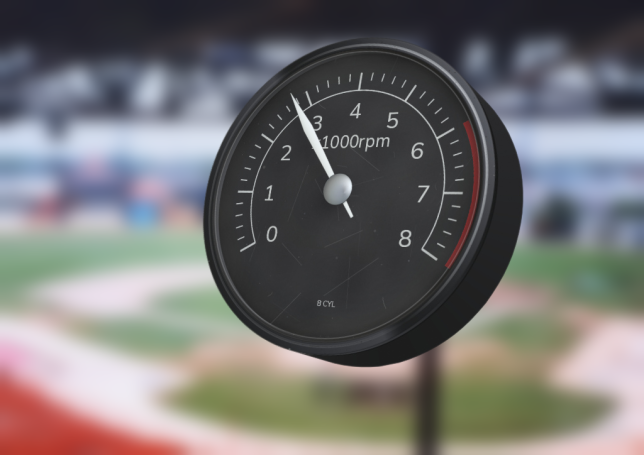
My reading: 2800 rpm
